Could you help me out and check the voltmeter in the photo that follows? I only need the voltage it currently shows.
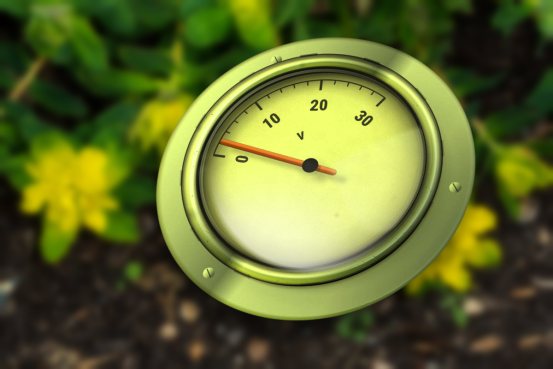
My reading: 2 V
